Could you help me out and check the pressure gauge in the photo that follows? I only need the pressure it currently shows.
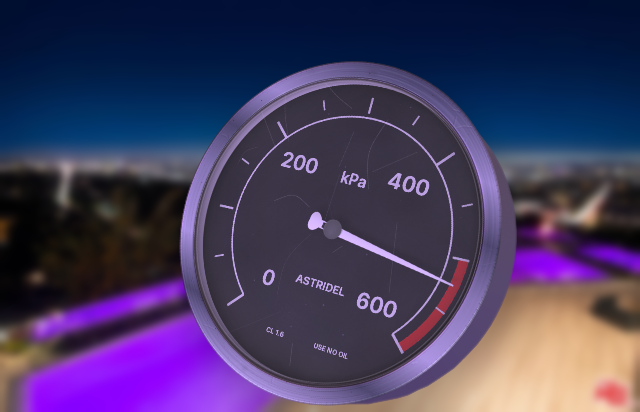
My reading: 525 kPa
